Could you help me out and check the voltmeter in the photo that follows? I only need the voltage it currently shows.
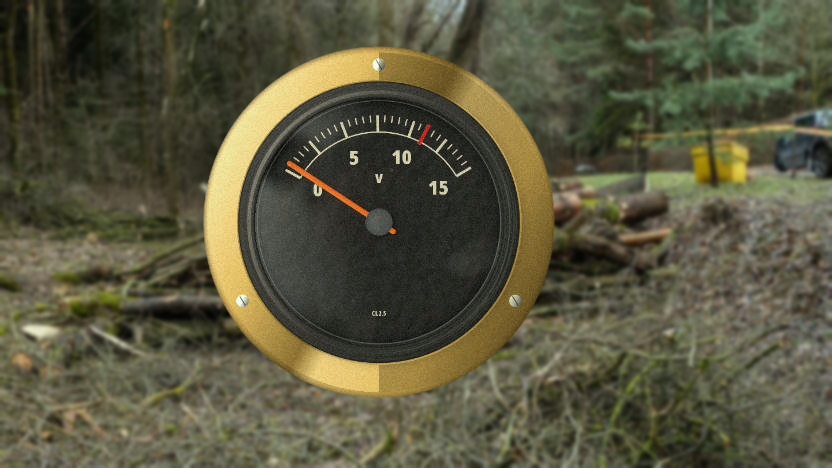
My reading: 0.5 V
